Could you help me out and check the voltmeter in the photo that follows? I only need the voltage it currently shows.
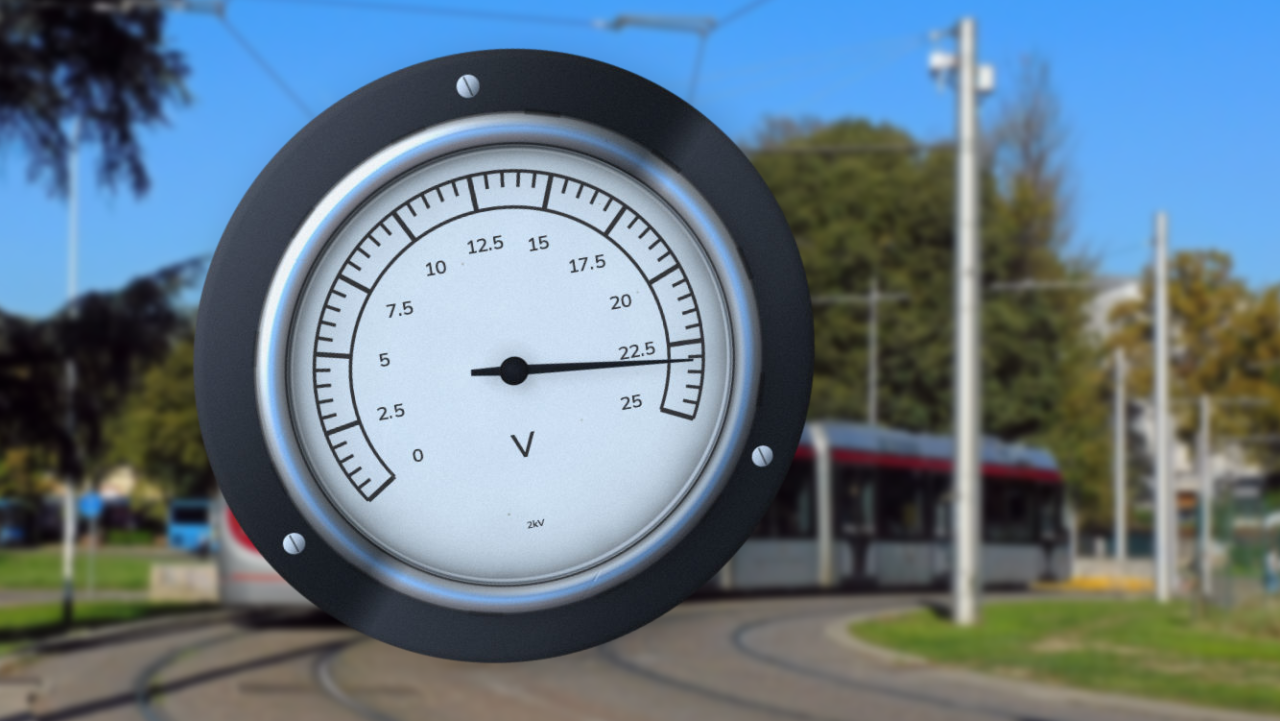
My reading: 23 V
